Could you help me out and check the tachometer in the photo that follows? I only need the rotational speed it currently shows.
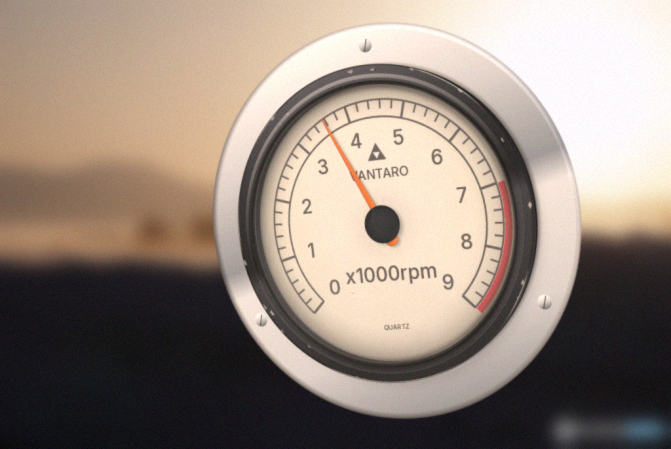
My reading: 3600 rpm
